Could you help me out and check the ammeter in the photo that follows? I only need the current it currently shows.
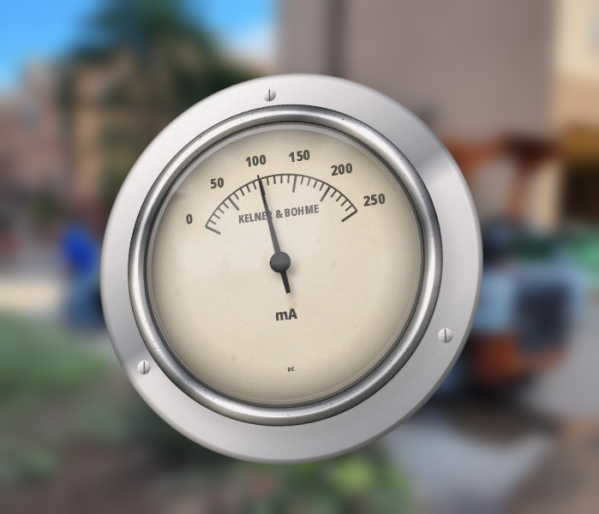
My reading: 100 mA
